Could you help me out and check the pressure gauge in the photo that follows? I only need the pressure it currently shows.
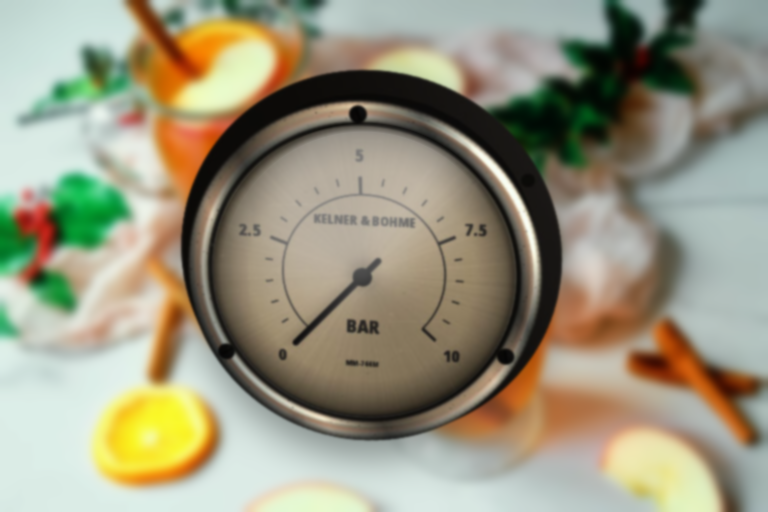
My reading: 0 bar
